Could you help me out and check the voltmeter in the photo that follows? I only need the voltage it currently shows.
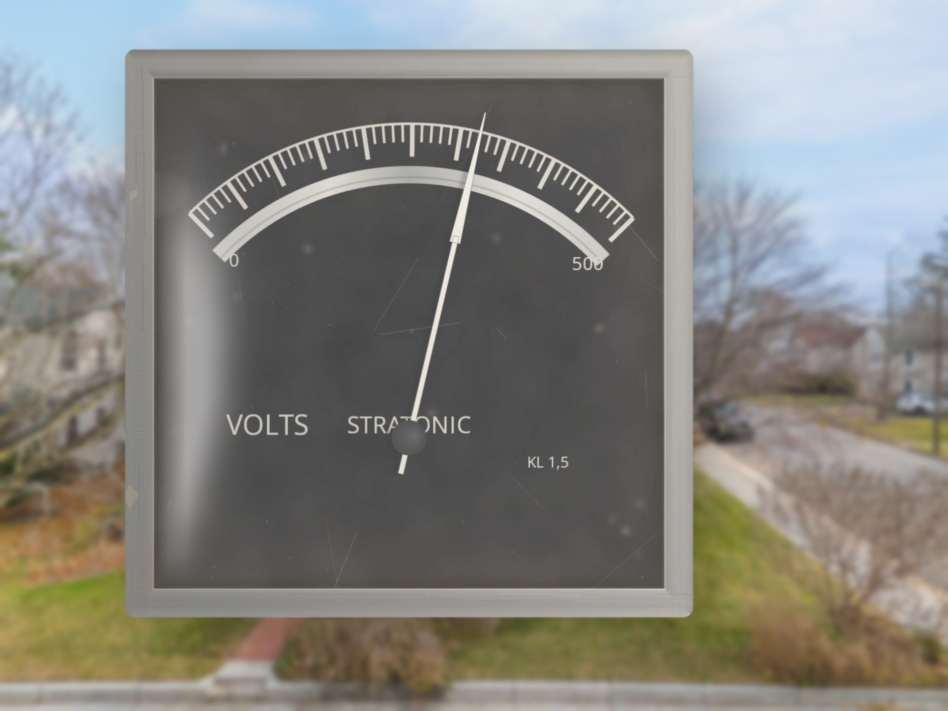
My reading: 320 V
